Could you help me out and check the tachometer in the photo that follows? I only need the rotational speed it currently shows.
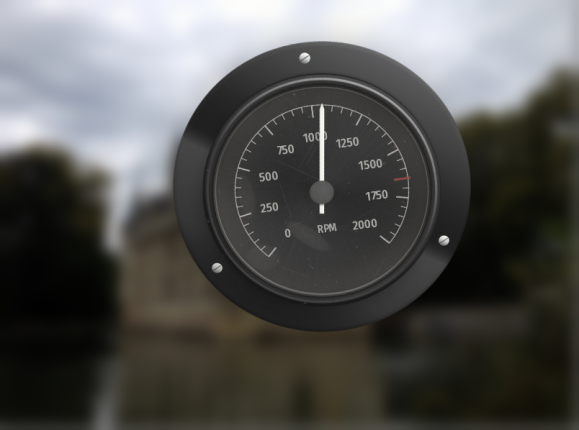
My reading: 1050 rpm
